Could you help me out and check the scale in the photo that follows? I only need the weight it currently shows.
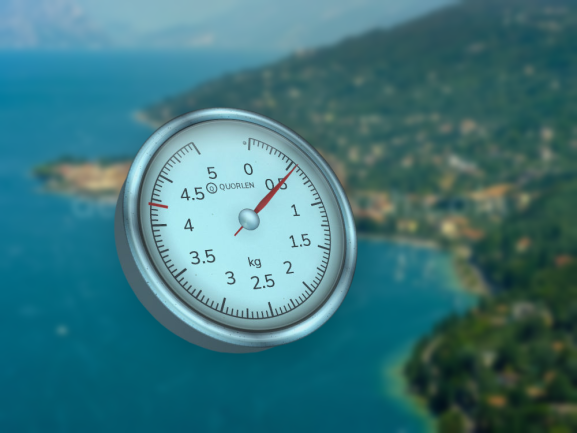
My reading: 0.55 kg
